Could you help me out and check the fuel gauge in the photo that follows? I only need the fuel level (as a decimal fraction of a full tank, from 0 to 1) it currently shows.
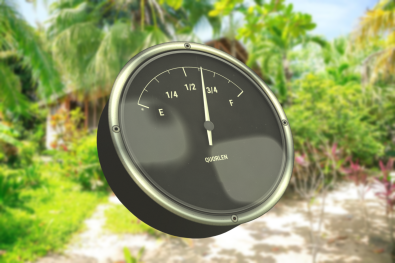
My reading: 0.625
